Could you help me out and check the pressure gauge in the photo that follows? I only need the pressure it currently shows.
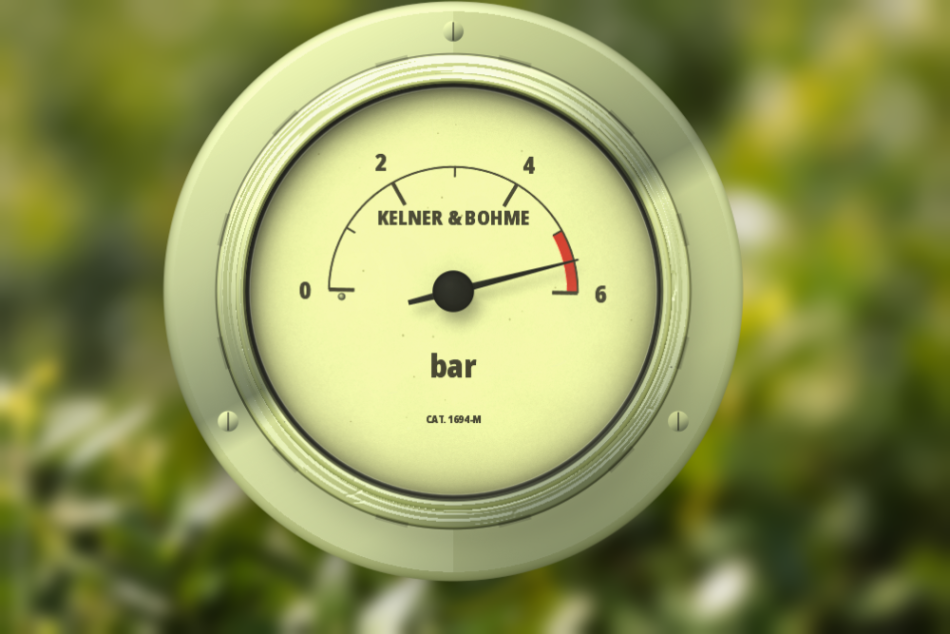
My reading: 5.5 bar
